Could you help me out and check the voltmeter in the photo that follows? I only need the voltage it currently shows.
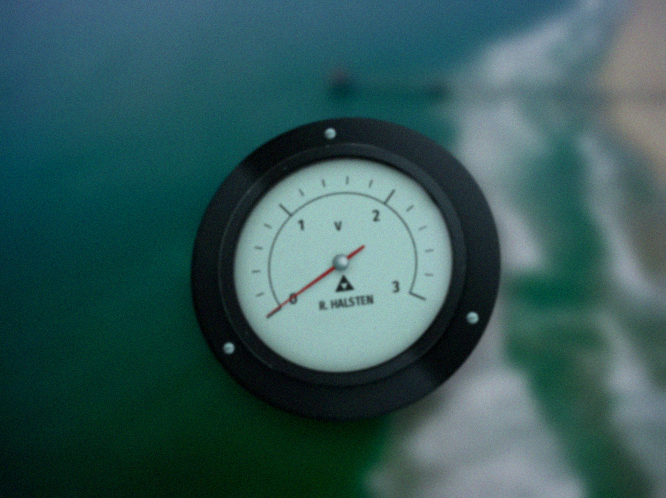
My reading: 0 V
